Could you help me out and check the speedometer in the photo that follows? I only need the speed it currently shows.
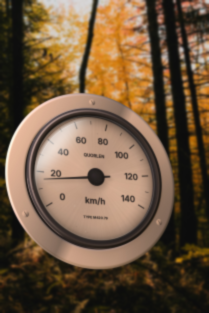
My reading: 15 km/h
